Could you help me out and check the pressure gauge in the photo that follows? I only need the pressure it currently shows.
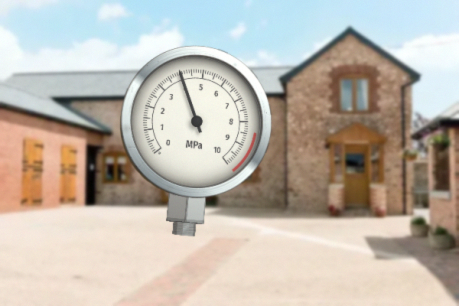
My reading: 4 MPa
